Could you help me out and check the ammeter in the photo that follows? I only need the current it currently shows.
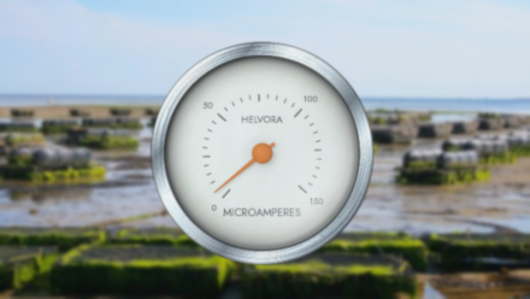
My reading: 5 µA
